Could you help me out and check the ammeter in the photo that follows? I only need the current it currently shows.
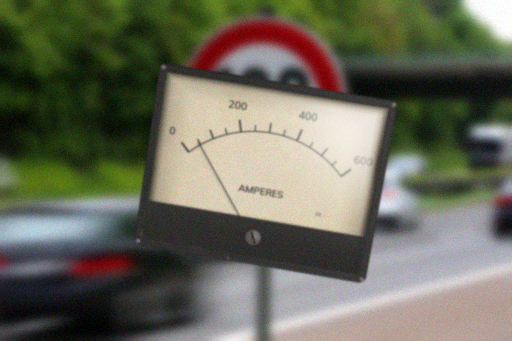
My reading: 50 A
